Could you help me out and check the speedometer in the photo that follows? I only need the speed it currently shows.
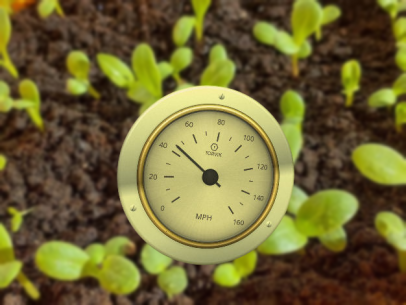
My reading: 45 mph
